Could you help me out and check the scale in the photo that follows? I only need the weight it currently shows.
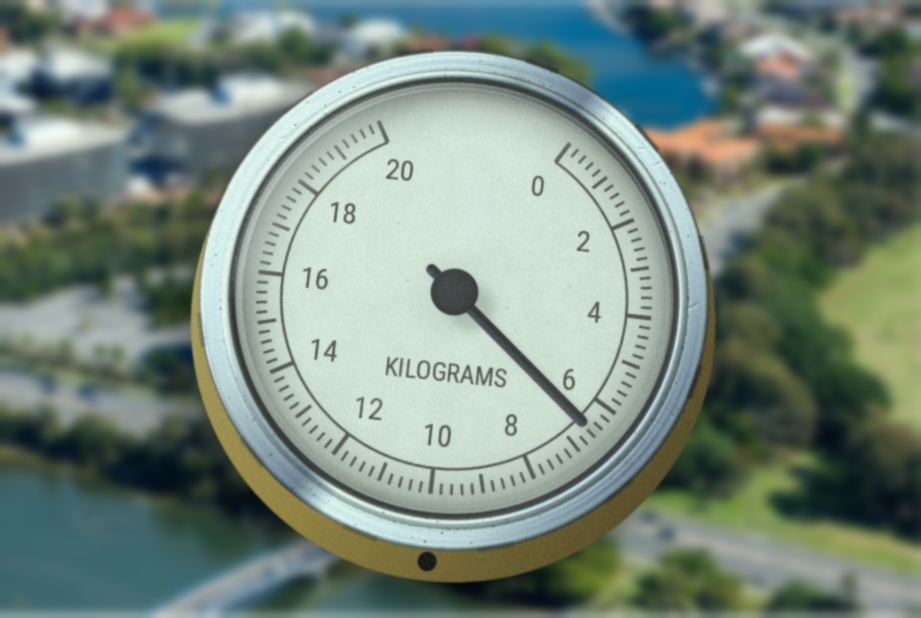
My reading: 6.6 kg
